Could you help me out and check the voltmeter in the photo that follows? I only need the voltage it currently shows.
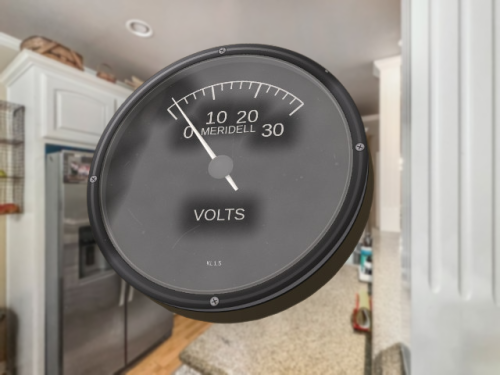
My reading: 2 V
